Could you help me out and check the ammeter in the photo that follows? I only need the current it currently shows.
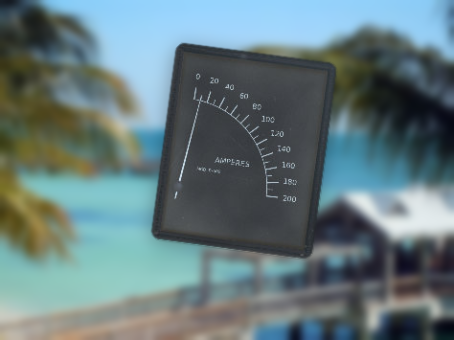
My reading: 10 A
